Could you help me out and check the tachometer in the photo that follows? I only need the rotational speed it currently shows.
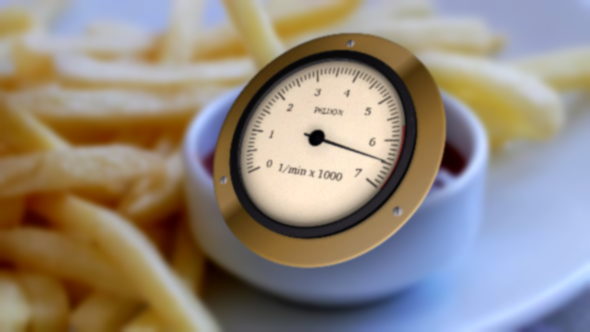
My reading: 6500 rpm
